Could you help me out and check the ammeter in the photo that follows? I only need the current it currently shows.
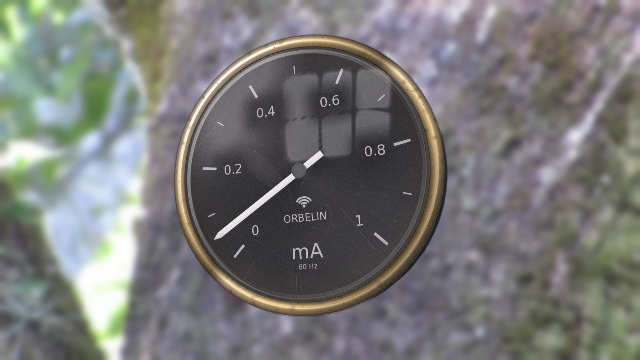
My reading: 0.05 mA
